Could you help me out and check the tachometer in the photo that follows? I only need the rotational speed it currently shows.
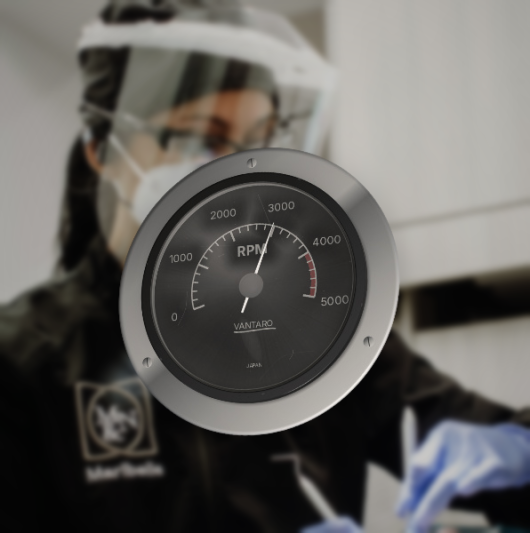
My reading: 3000 rpm
